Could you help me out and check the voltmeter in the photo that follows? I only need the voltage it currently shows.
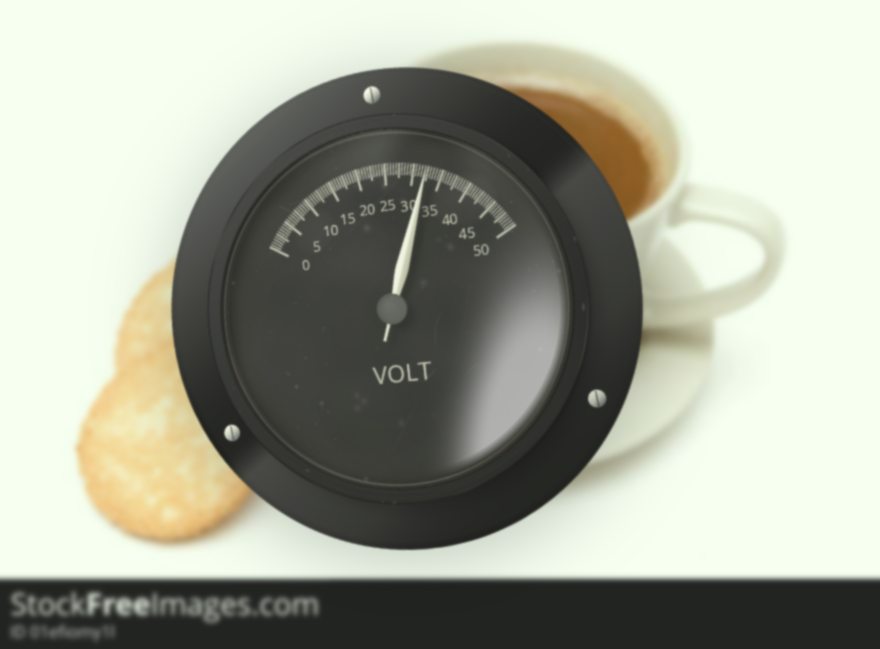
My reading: 32.5 V
